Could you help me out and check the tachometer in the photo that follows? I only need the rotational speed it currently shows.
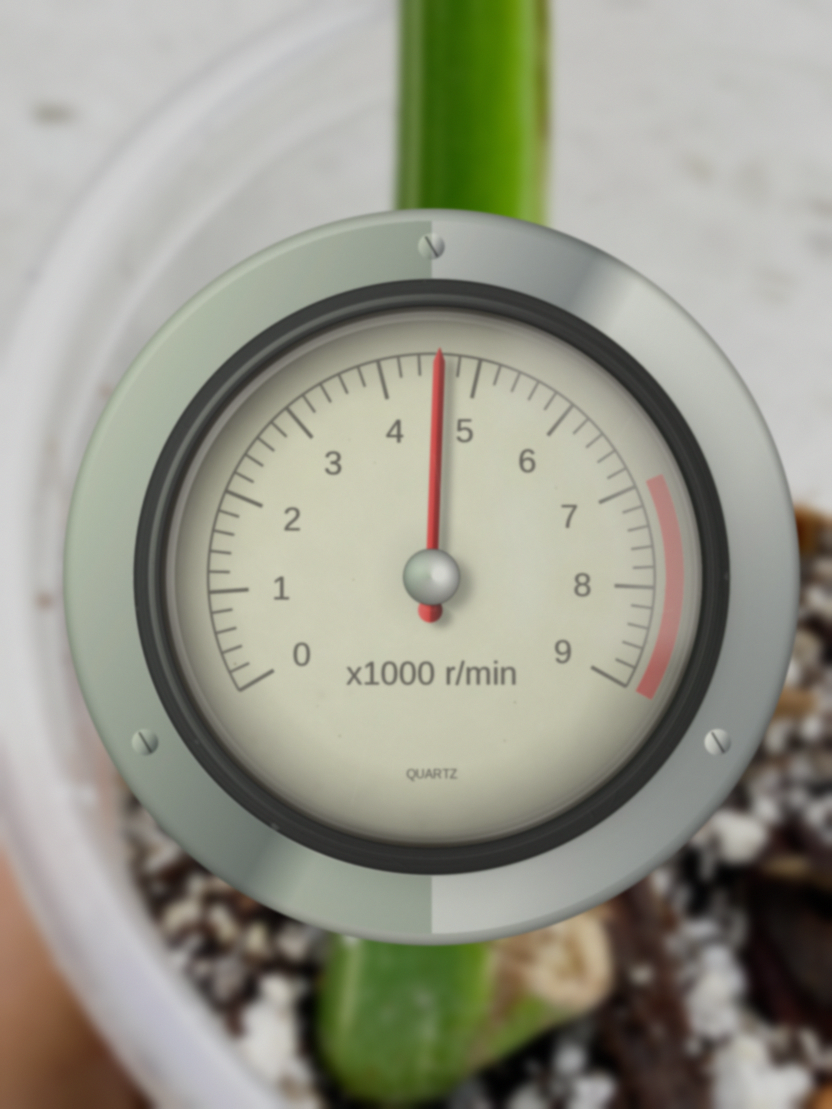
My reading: 4600 rpm
